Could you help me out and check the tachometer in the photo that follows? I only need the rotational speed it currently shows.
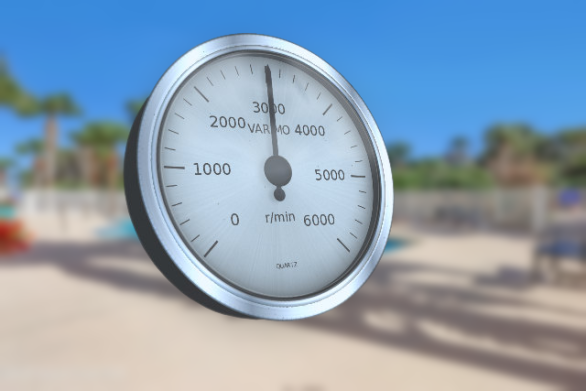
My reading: 3000 rpm
